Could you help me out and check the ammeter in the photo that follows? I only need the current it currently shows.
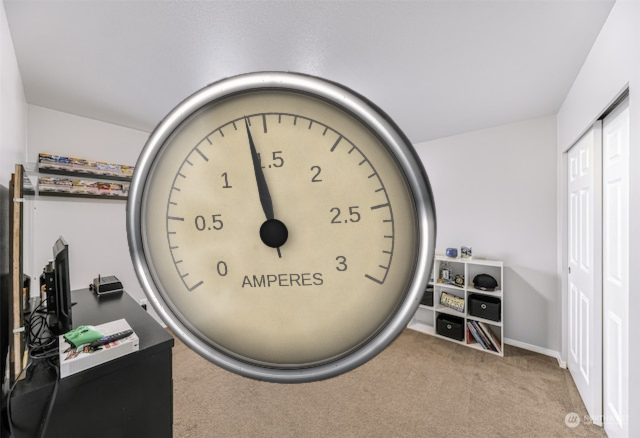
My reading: 1.4 A
